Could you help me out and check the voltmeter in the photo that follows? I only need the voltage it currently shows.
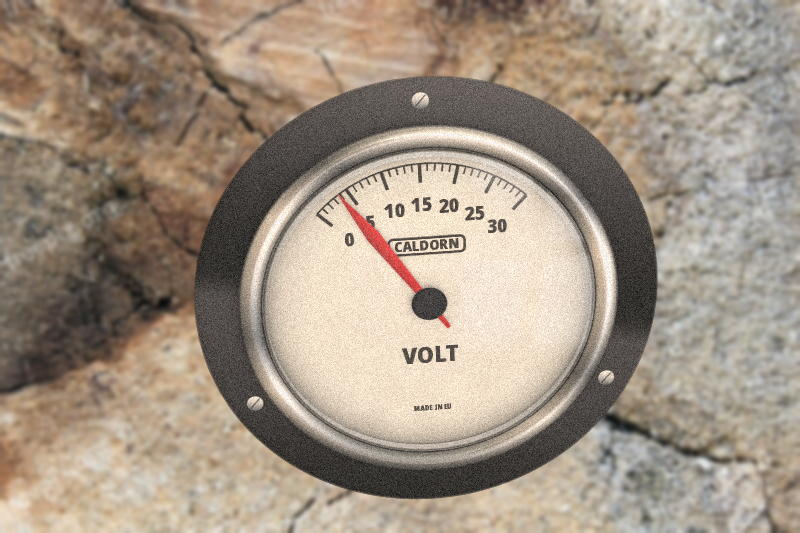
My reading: 4 V
